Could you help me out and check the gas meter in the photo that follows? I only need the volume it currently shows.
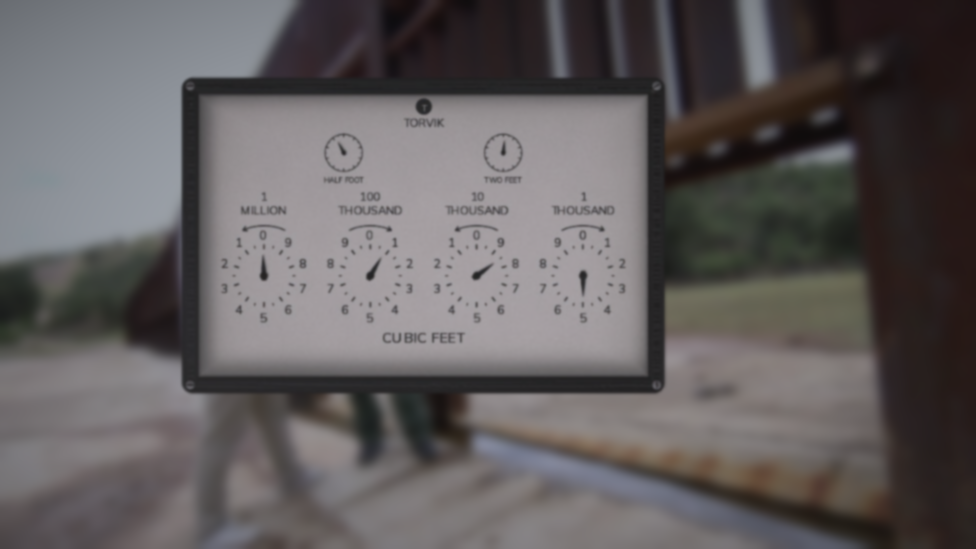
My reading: 8500 ft³
